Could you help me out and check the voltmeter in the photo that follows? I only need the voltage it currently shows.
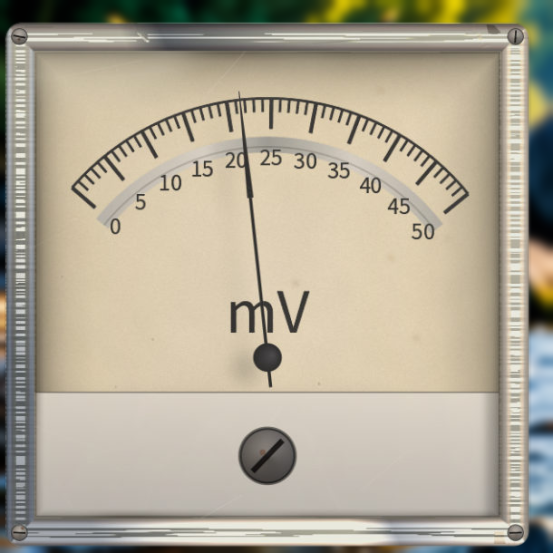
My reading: 21.5 mV
